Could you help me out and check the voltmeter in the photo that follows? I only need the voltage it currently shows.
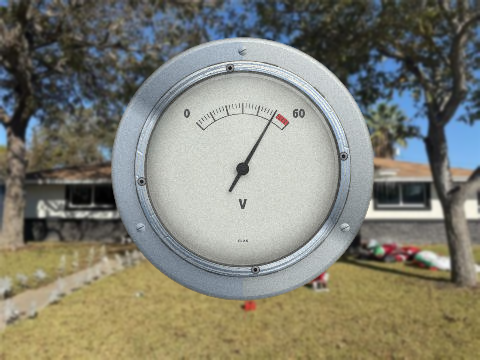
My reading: 50 V
